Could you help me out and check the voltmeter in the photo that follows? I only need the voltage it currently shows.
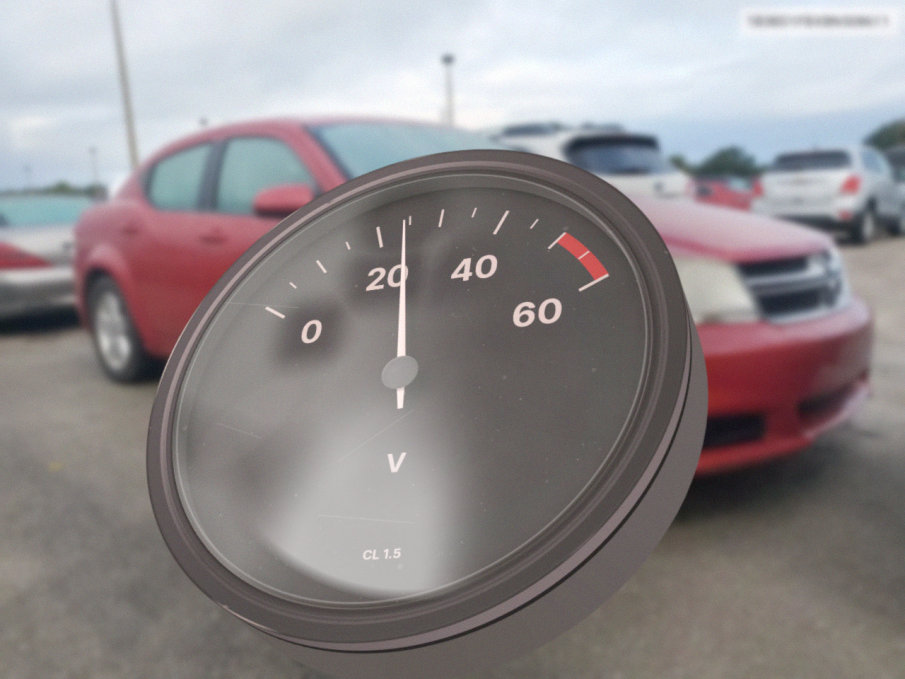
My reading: 25 V
